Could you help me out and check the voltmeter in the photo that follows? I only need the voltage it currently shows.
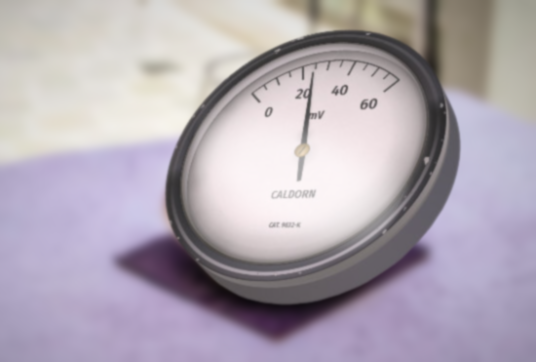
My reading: 25 mV
